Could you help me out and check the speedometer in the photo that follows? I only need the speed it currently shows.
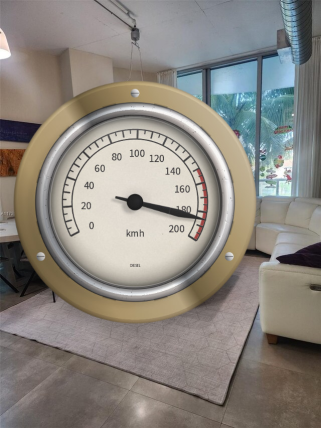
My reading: 185 km/h
